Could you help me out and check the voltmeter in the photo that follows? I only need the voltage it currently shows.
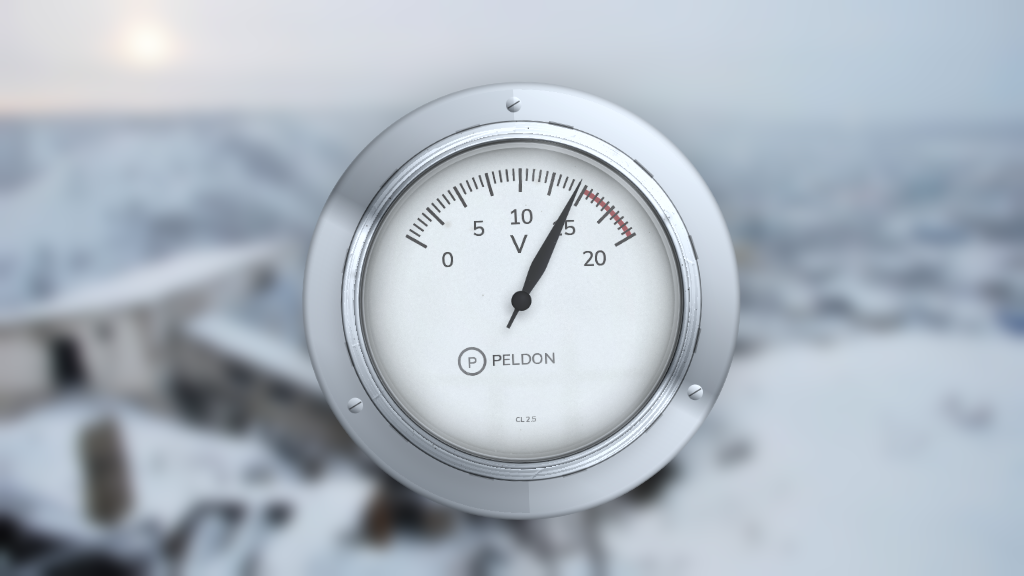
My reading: 14.5 V
